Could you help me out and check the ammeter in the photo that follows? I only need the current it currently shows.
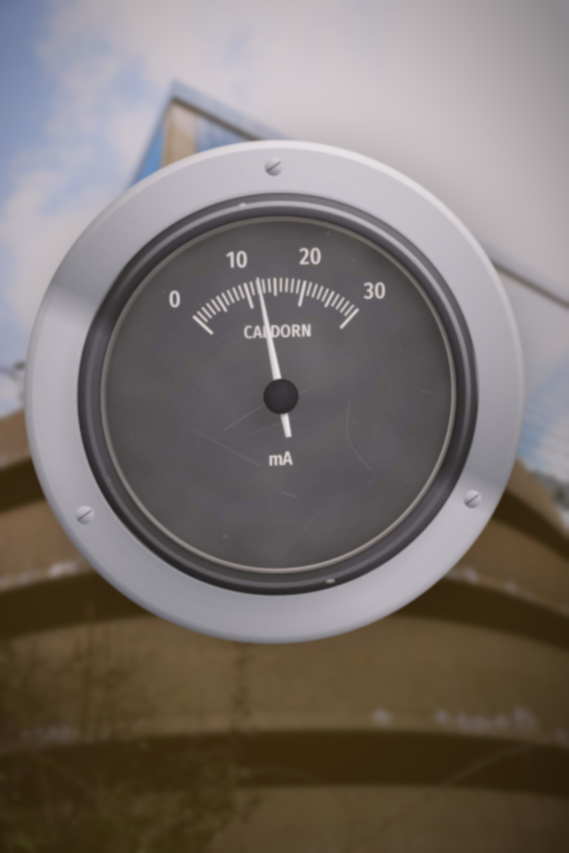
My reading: 12 mA
